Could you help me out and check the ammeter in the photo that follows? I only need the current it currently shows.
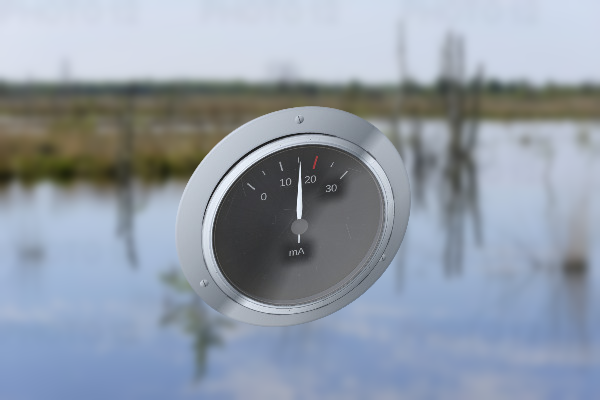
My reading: 15 mA
